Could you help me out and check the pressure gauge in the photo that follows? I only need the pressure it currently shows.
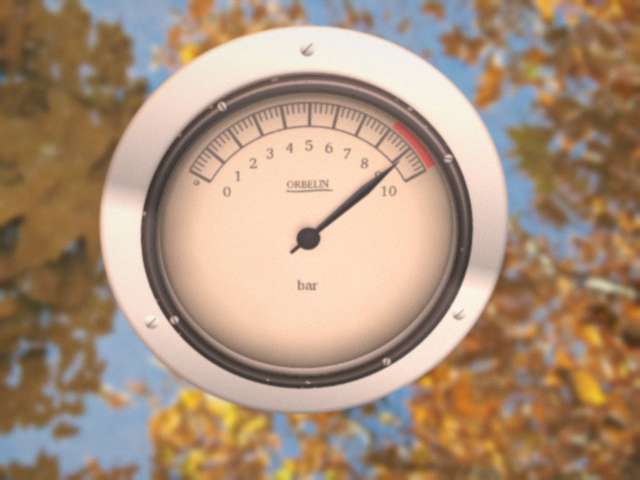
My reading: 9 bar
